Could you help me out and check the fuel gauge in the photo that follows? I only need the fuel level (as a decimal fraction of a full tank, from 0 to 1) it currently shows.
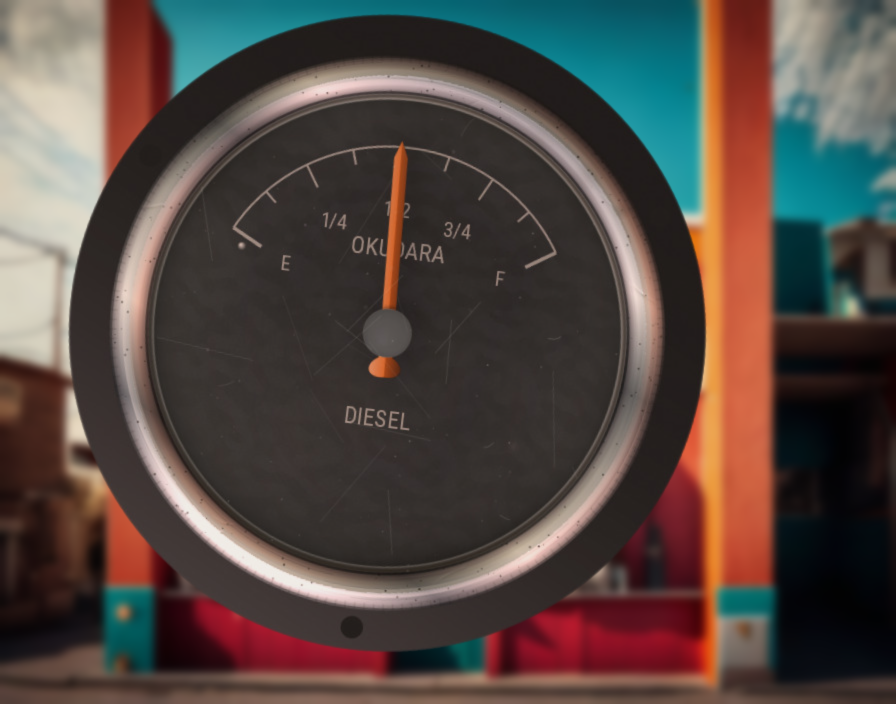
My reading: 0.5
